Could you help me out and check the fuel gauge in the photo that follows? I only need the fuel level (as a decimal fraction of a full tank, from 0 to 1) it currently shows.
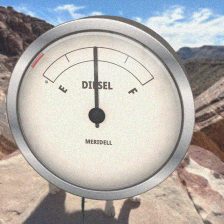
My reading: 0.5
